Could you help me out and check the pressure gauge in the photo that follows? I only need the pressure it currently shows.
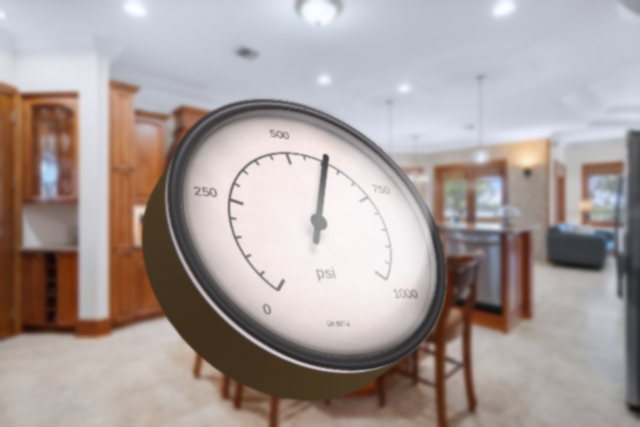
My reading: 600 psi
